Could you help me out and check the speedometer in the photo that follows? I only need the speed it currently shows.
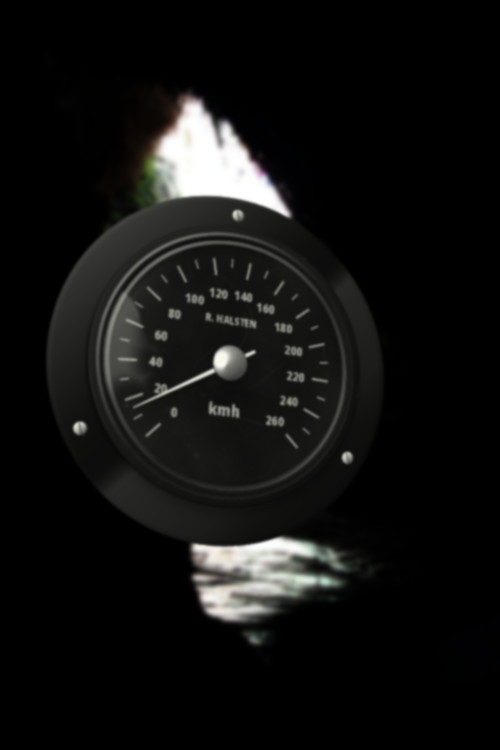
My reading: 15 km/h
